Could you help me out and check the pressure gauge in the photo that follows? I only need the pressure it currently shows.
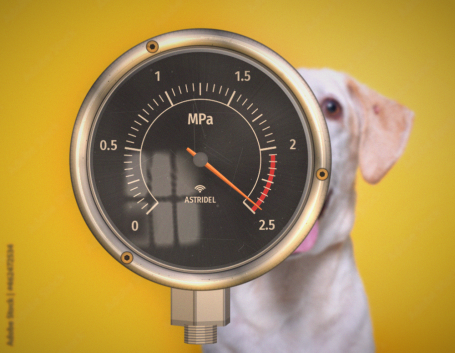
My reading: 2.45 MPa
